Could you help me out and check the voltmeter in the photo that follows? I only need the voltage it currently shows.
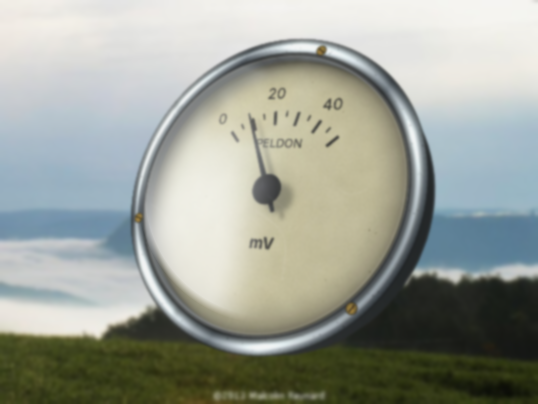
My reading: 10 mV
